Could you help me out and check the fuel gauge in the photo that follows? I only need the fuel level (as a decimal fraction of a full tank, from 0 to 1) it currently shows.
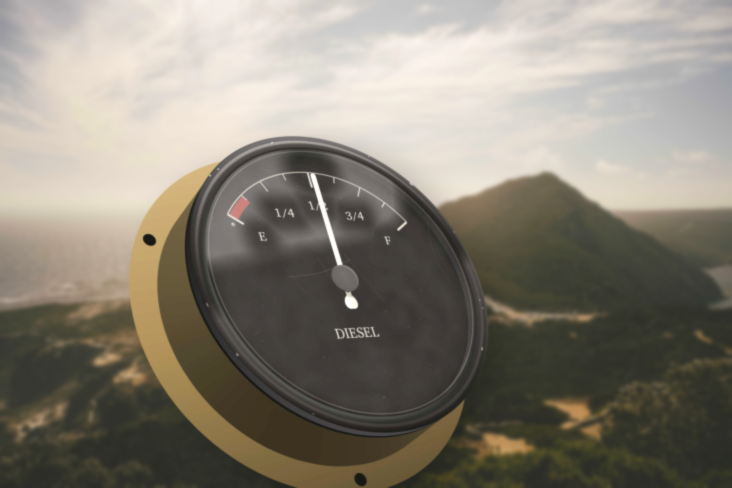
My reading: 0.5
